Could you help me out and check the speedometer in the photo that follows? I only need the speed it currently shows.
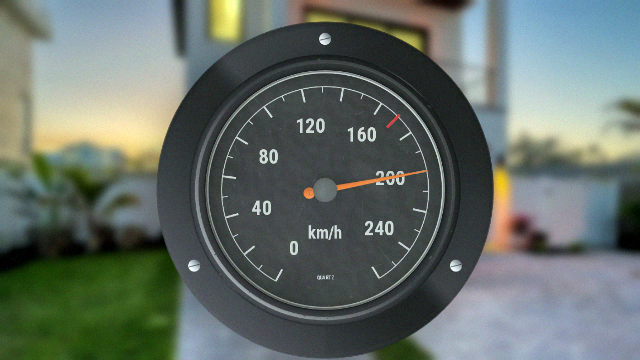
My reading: 200 km/h
